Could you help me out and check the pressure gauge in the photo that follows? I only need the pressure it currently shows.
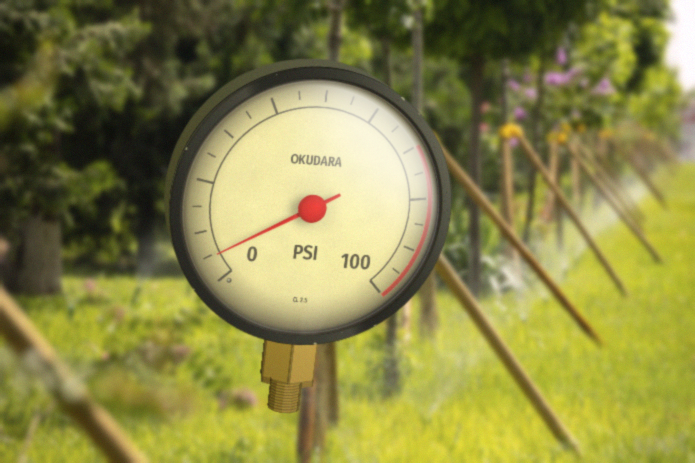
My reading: 5 psi
